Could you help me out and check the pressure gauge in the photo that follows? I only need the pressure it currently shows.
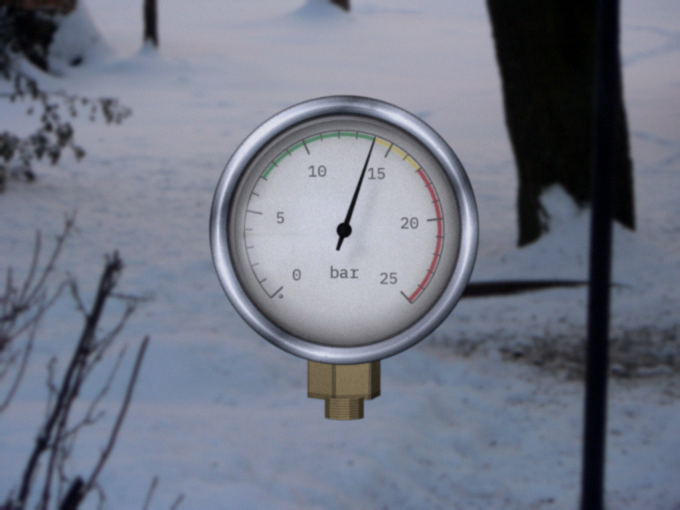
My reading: 14 bar
